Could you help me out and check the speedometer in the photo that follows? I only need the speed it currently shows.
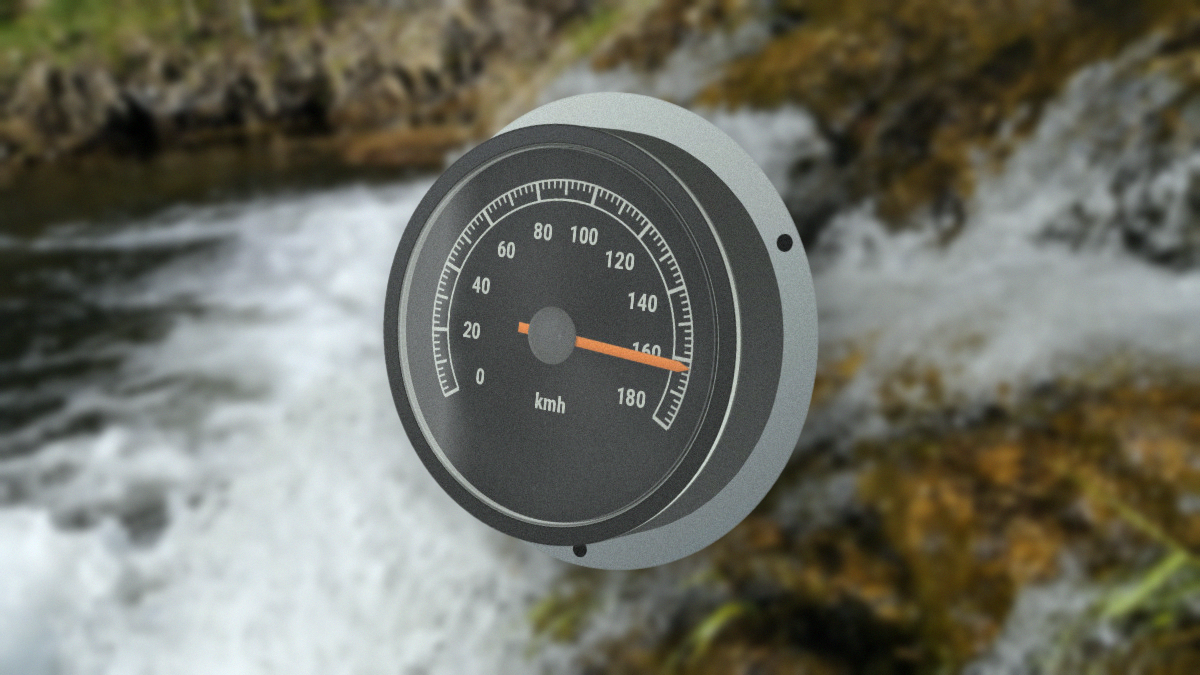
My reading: 162 km/h
